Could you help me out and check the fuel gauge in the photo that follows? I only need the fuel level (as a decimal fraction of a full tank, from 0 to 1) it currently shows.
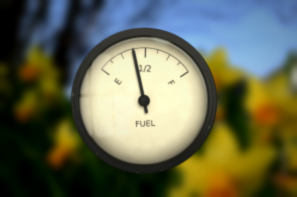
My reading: 0.375
